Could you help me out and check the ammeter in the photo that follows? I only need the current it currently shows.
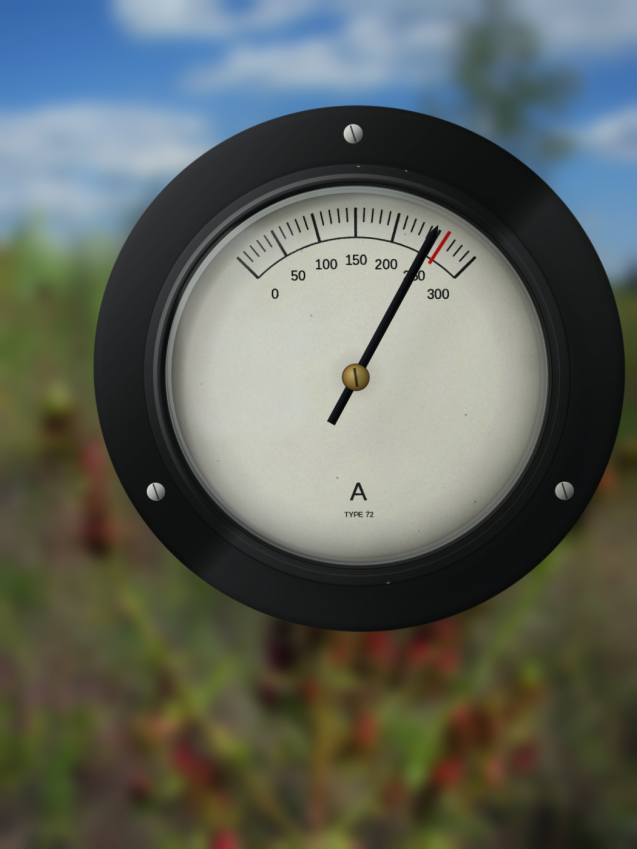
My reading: 245 A
